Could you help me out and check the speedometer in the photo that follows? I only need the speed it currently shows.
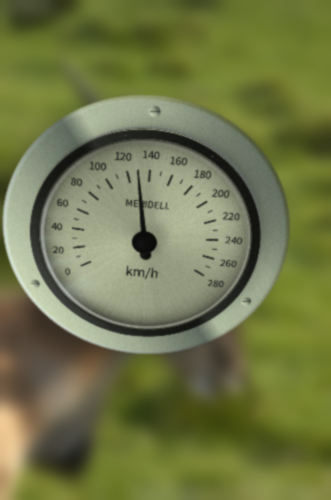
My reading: 130 km/h
